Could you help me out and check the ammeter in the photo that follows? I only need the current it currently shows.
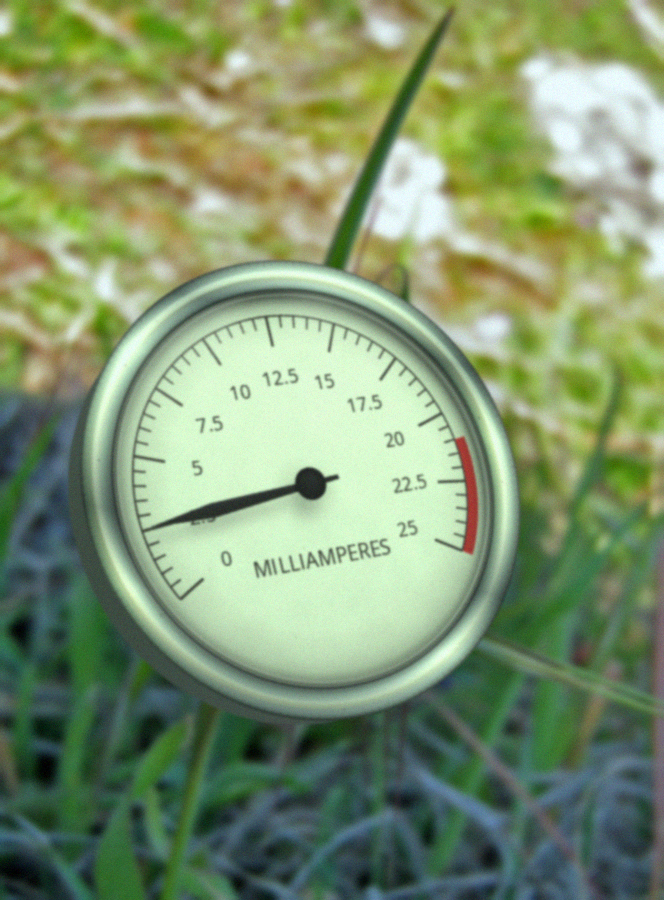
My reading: 2.5 mA
